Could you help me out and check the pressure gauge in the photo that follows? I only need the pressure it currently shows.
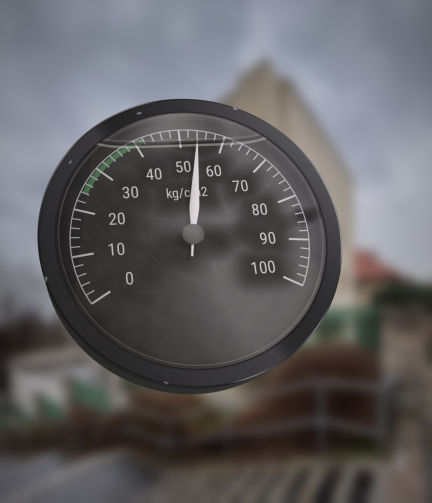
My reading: 54 kg/cm²
